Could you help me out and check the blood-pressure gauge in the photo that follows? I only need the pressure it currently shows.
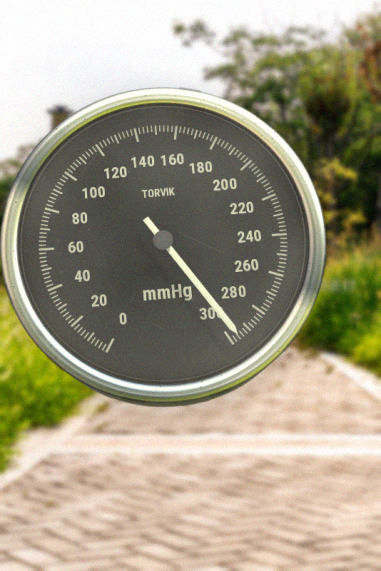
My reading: 296 mmHg
